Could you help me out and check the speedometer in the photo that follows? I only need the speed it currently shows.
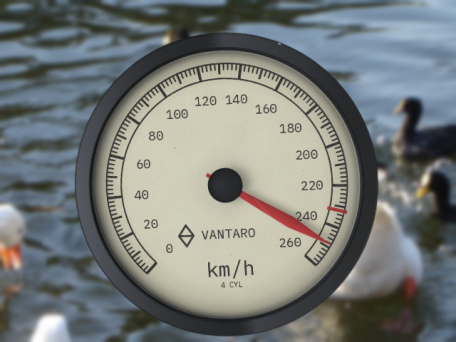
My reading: 248 km/h
